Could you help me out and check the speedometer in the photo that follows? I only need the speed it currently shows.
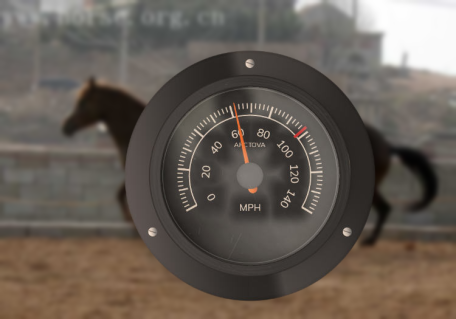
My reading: 62 mph
